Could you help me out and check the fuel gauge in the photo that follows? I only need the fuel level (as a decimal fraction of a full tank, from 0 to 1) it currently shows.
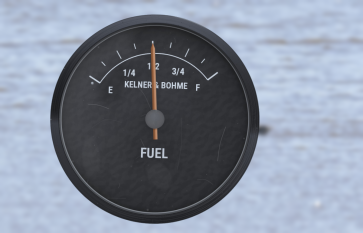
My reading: 0.5
